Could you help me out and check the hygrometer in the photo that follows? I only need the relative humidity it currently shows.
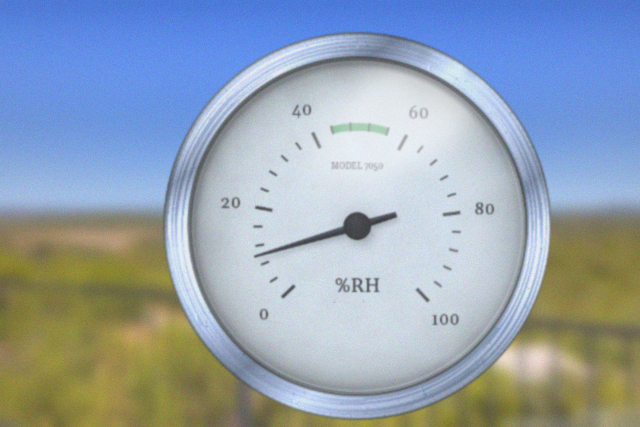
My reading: 10 %
